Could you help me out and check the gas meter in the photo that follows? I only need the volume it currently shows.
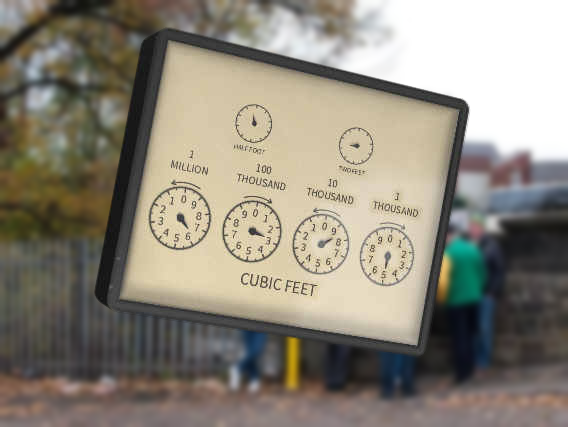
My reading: 628500 ft³
